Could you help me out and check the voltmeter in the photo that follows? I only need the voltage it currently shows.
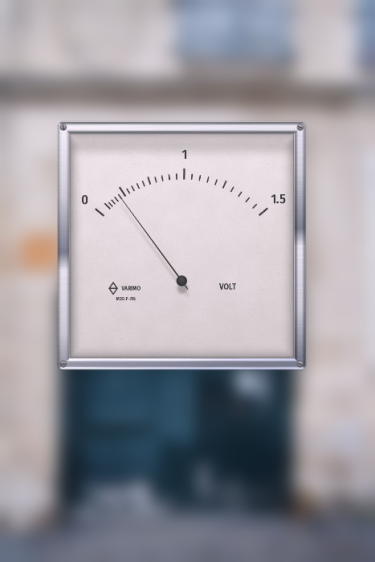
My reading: 0.45 V
